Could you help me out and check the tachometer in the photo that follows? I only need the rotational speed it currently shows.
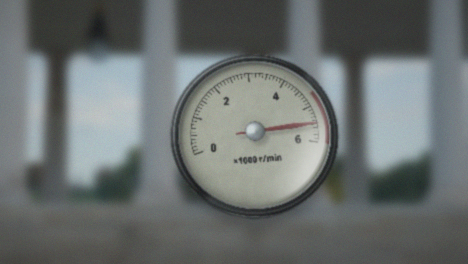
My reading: 5500 rpm
